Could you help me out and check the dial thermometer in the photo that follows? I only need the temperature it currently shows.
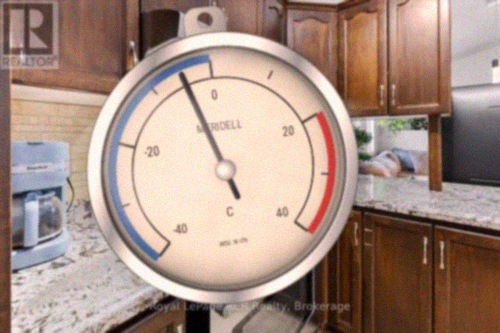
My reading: -5 °C
